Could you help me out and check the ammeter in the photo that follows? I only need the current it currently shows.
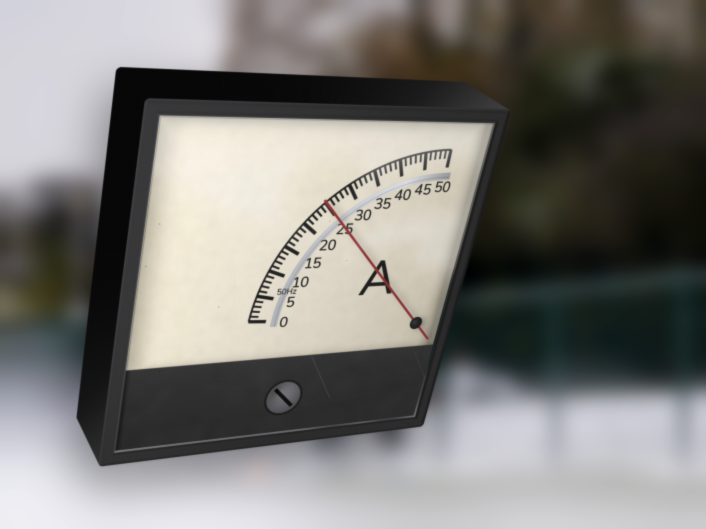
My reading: 25 A
